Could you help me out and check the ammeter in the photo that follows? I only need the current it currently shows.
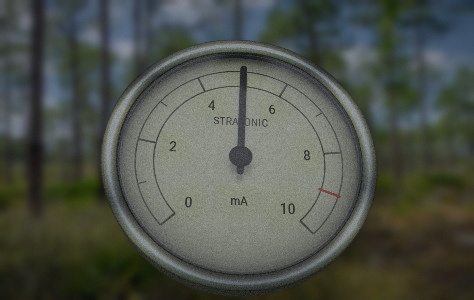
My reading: 5 mA
